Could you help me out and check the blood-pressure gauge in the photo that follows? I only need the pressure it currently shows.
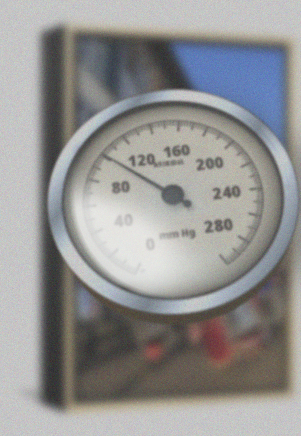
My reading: 100 mmHg
